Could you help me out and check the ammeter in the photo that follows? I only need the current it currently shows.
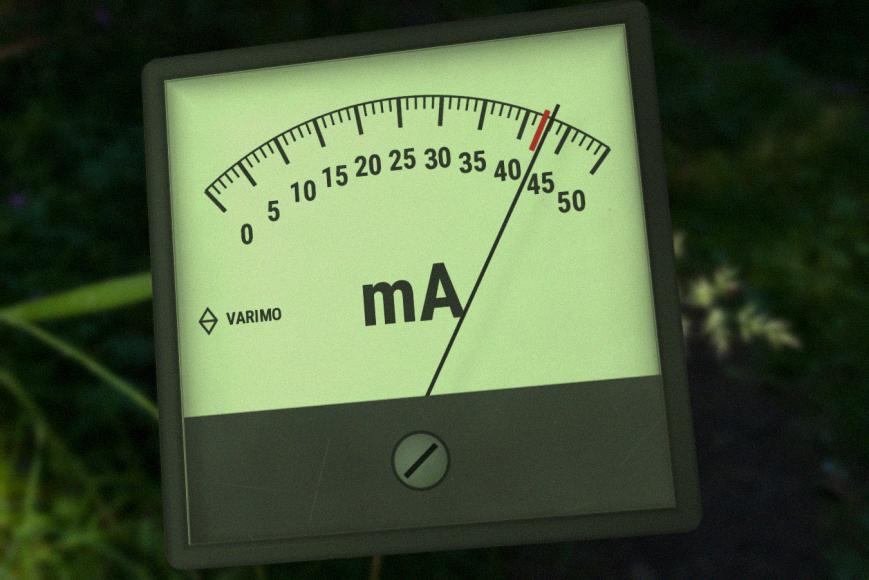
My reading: 43 mA
